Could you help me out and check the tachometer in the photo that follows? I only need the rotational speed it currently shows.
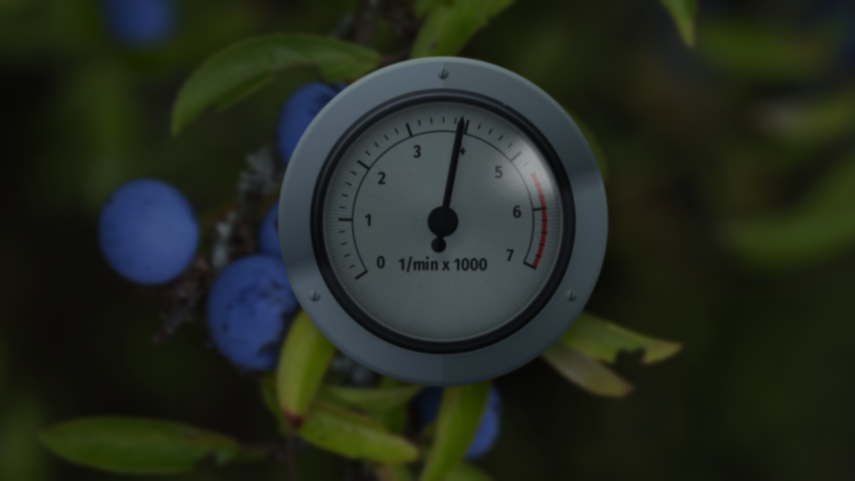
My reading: 3900 rpm
